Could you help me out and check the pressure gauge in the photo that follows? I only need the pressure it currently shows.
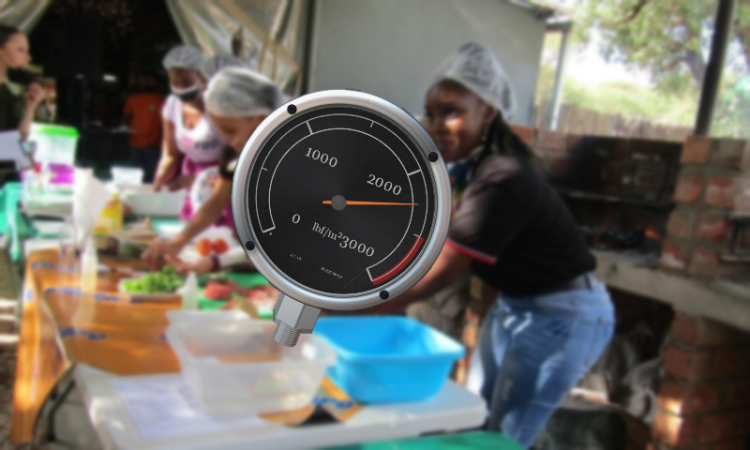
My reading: 2250 psi
